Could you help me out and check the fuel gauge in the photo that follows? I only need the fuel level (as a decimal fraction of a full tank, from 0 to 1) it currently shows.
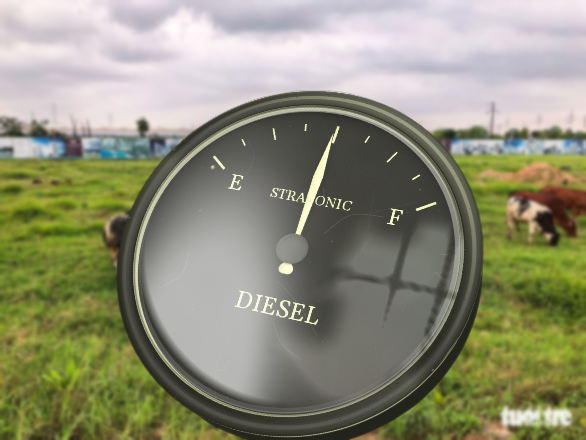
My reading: 0.5
